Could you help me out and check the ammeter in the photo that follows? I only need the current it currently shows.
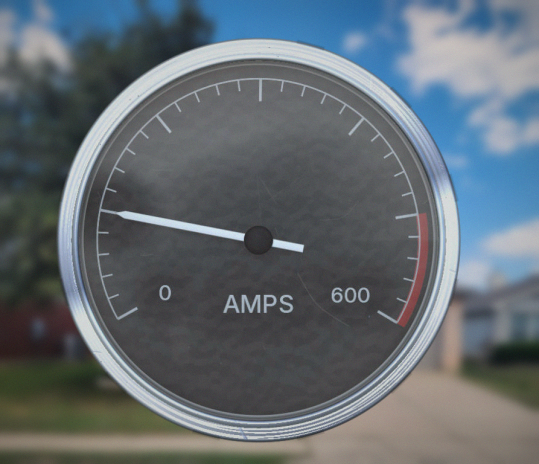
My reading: 100 A
